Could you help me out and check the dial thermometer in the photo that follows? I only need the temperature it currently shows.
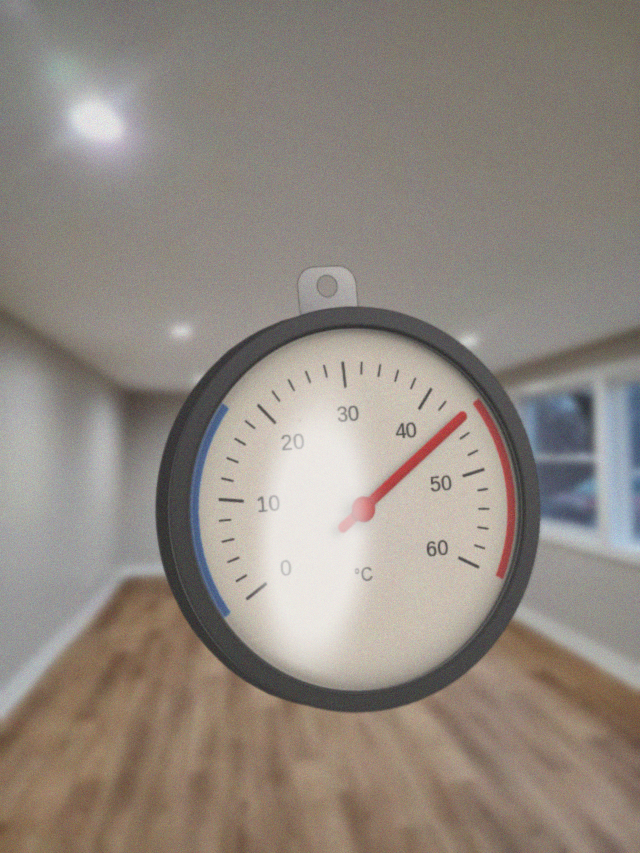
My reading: 44 °C
